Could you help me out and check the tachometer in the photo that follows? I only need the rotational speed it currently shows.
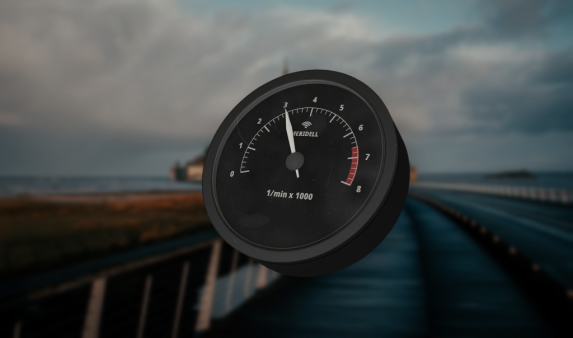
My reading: 3000 rpm
